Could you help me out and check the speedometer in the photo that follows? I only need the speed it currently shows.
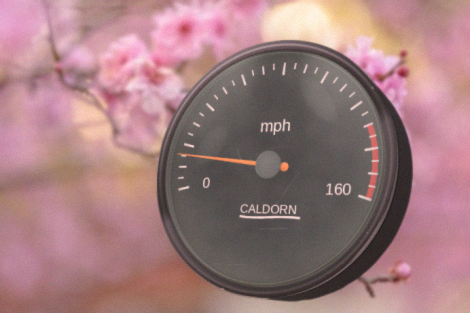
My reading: 15 mph
